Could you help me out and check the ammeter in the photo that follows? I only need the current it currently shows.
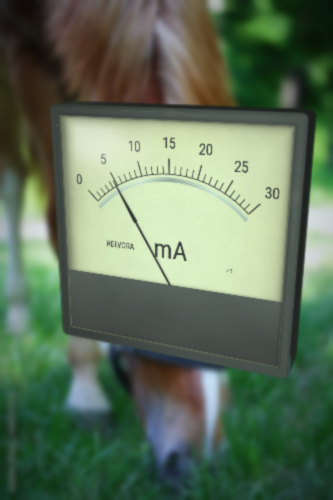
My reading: 5 mA
